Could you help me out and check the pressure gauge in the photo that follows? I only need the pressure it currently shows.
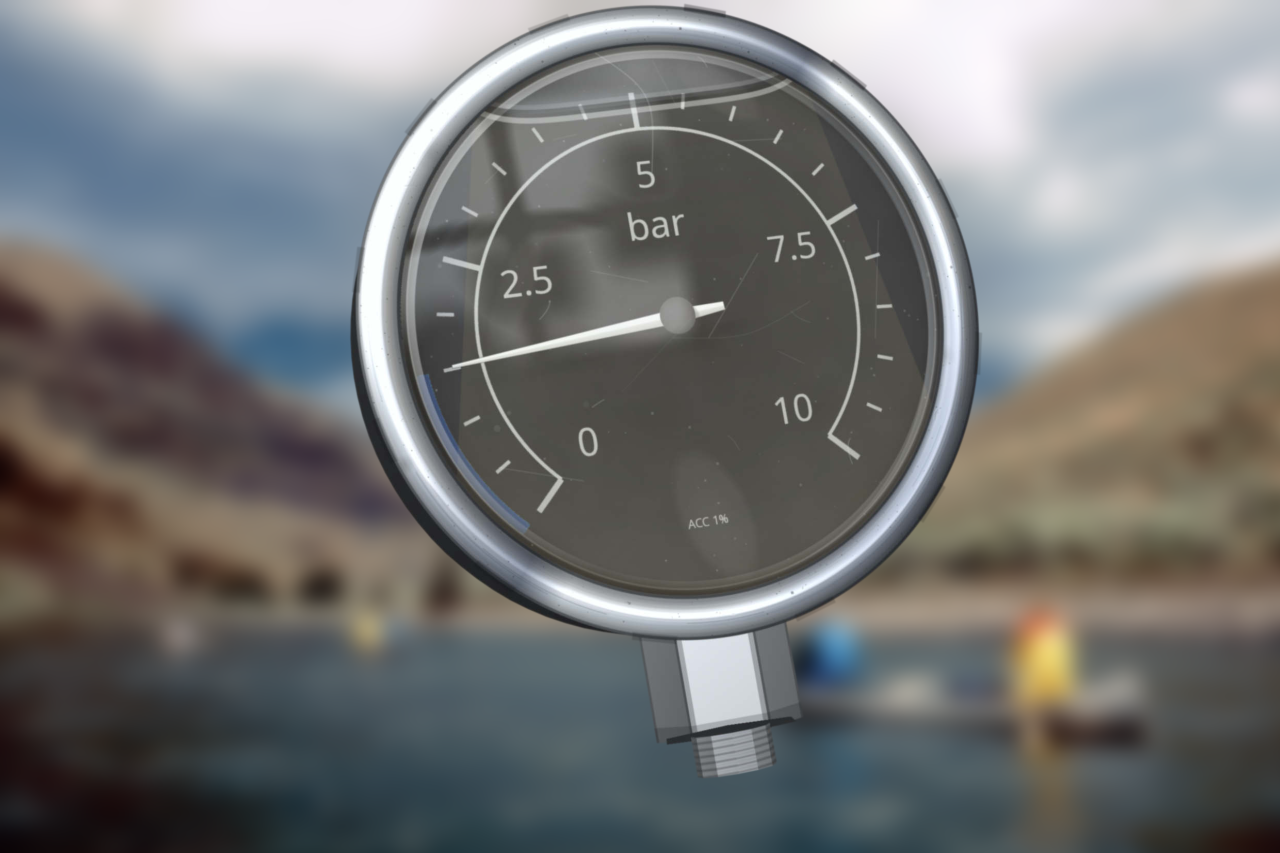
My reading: 1.5 bar
